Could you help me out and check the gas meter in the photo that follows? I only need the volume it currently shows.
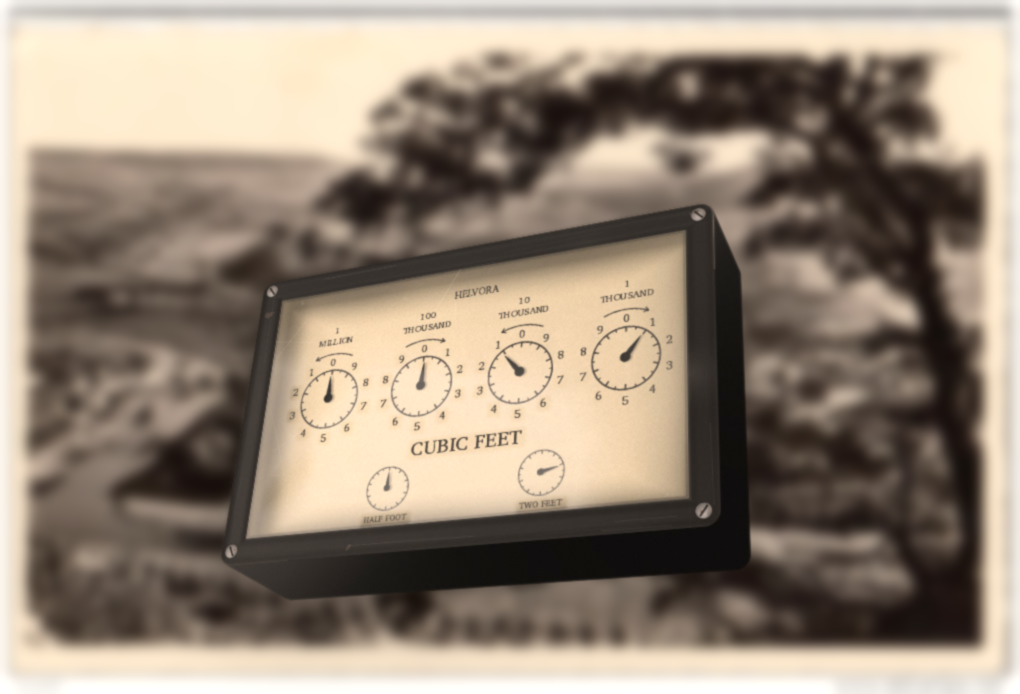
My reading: 1100 ft³
